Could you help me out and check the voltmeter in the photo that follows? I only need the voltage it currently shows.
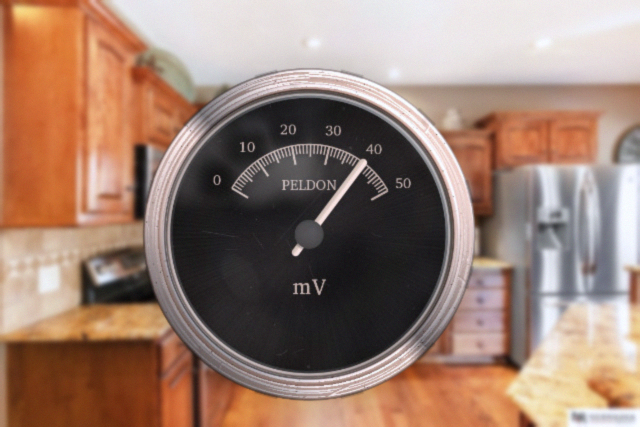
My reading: 40 mV
